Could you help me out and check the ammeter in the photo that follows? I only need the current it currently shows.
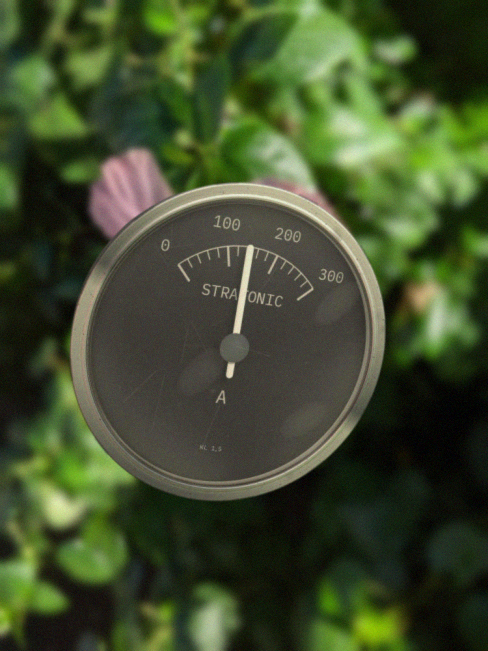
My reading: 140 A
